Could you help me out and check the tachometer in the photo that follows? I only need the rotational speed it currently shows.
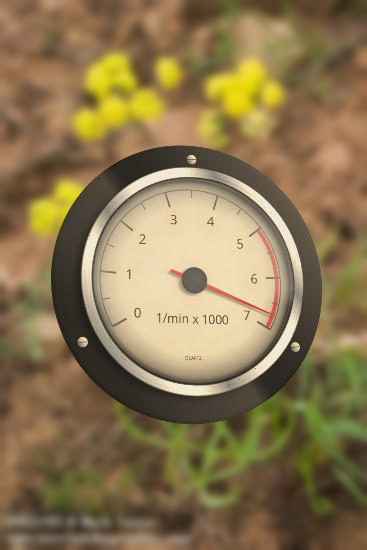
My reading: 6750 rpm
